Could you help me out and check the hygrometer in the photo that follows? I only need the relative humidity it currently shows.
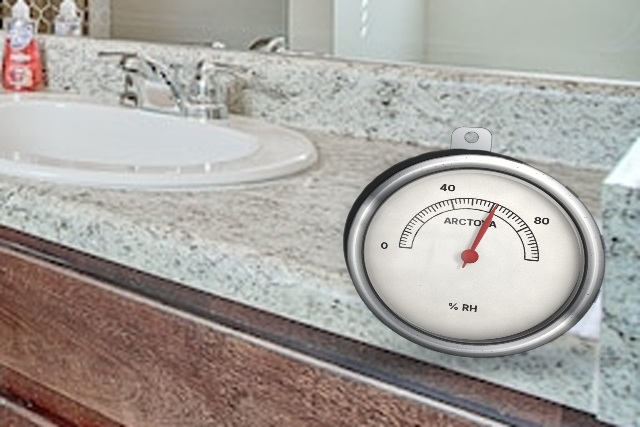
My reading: 60 %
